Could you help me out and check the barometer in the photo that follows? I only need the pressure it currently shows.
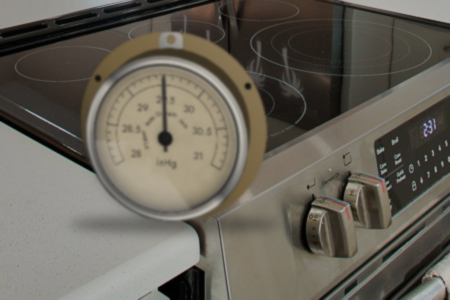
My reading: 29.5 inHg
